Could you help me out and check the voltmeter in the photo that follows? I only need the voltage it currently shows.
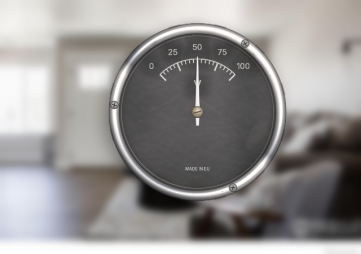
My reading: 50 V
